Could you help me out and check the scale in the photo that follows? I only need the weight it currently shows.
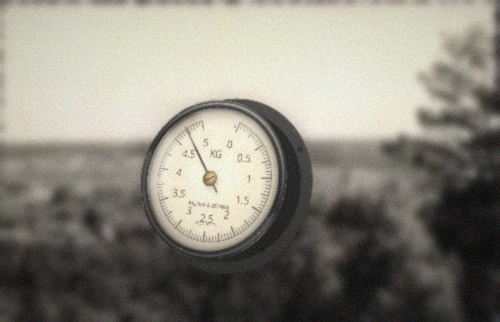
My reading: 4.75 kg
